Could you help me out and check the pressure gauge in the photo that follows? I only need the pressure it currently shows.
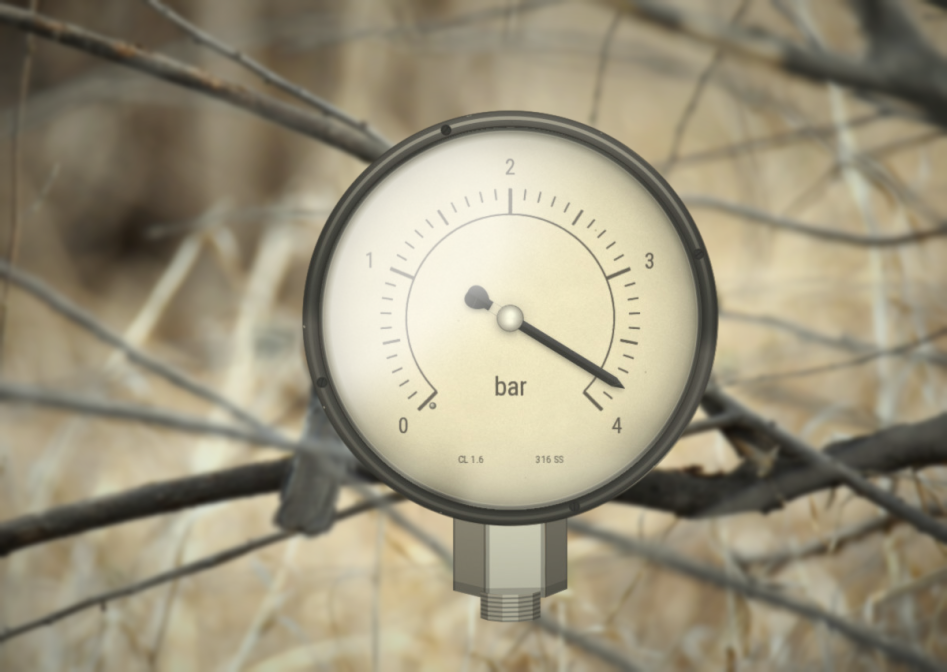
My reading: 3.8 bar
